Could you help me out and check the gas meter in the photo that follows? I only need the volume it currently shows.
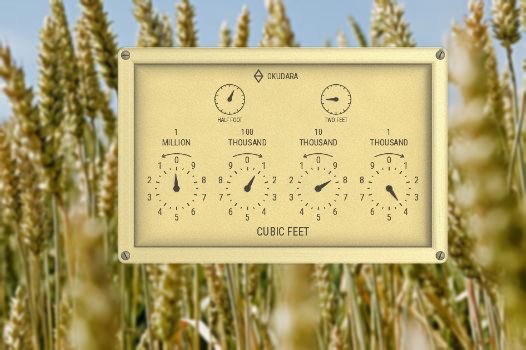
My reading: 8400 ft³
